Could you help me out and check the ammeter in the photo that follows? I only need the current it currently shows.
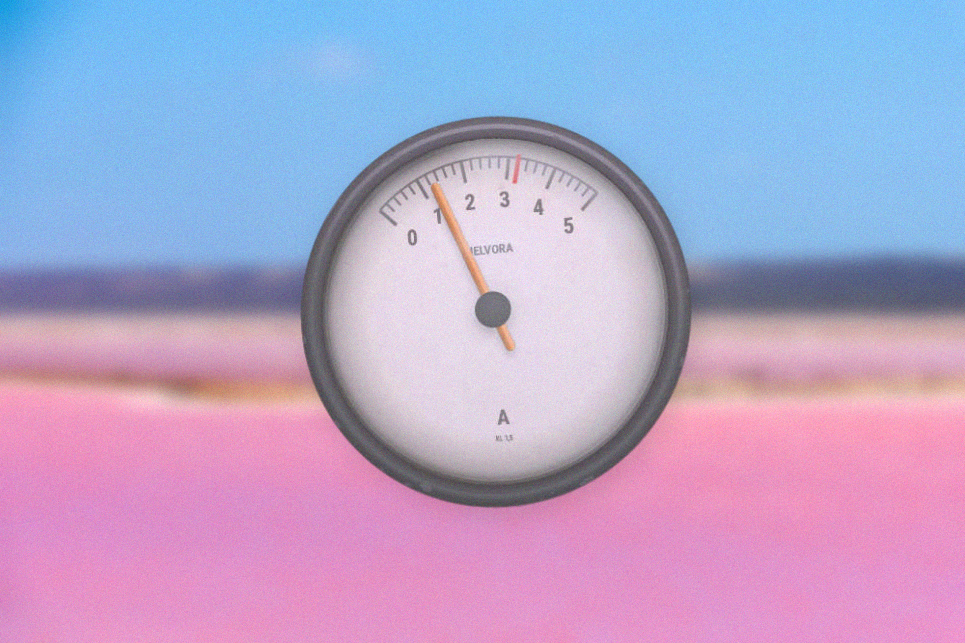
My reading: 1.3 A
